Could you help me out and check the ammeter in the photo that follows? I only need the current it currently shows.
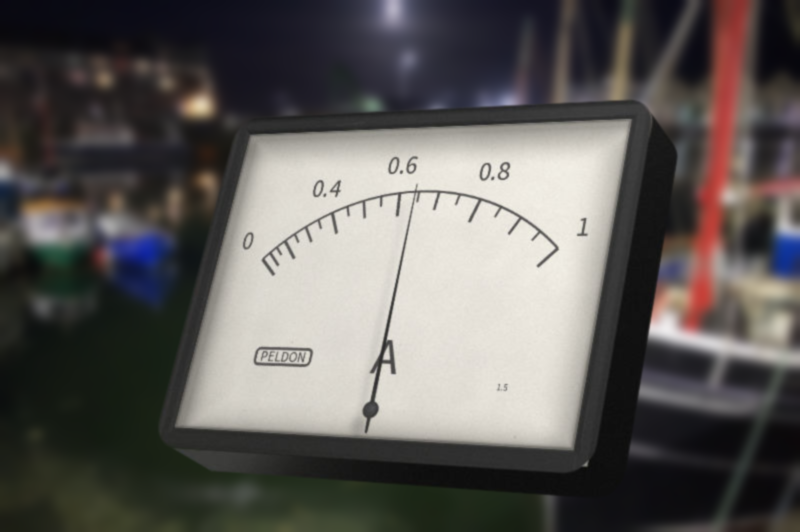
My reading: 0.65 A
